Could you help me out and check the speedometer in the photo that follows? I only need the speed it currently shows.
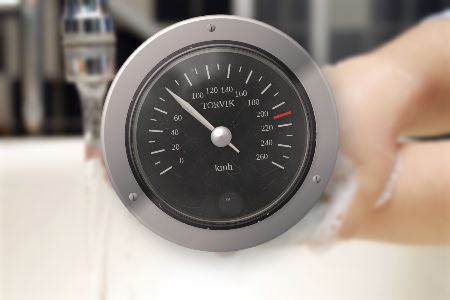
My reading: 80 km/h
